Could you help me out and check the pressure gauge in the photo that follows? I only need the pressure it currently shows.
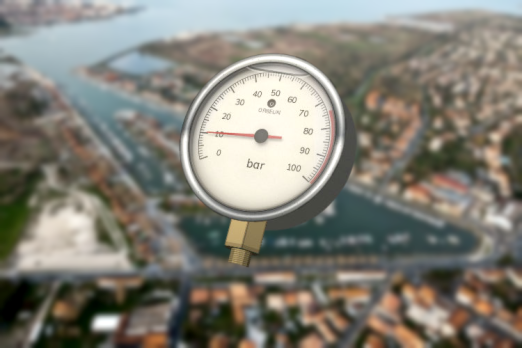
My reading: 10 bar
